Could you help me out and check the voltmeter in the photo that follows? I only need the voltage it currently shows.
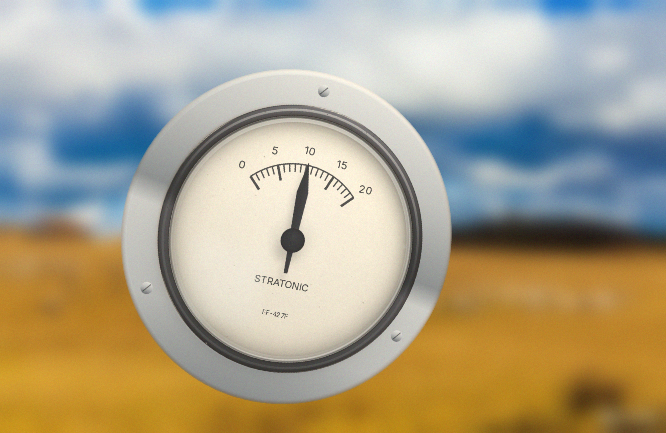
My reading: 10 V
